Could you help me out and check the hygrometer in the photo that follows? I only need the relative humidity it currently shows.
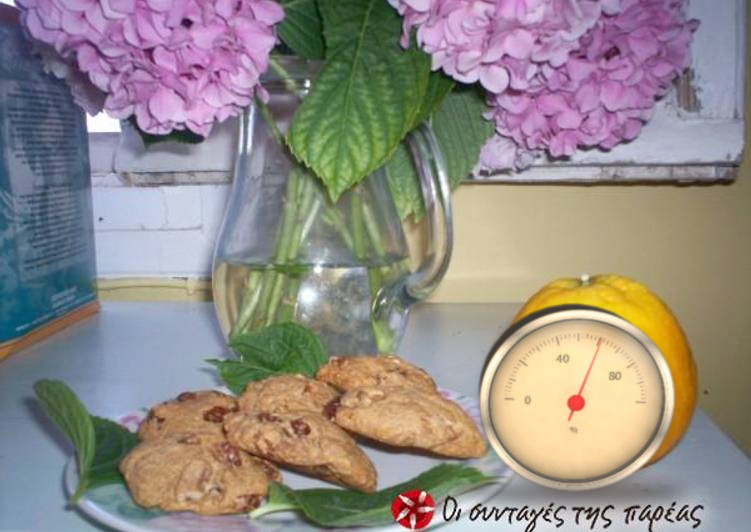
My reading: 60 %
